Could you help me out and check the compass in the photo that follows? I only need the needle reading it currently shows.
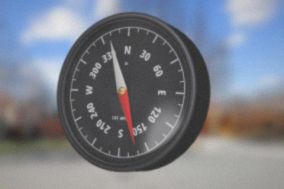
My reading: 160 °
